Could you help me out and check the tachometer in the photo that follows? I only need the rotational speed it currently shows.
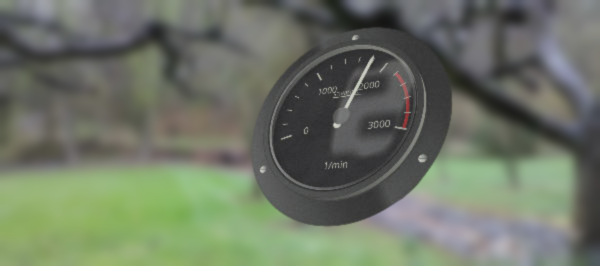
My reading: 1800 rpm
